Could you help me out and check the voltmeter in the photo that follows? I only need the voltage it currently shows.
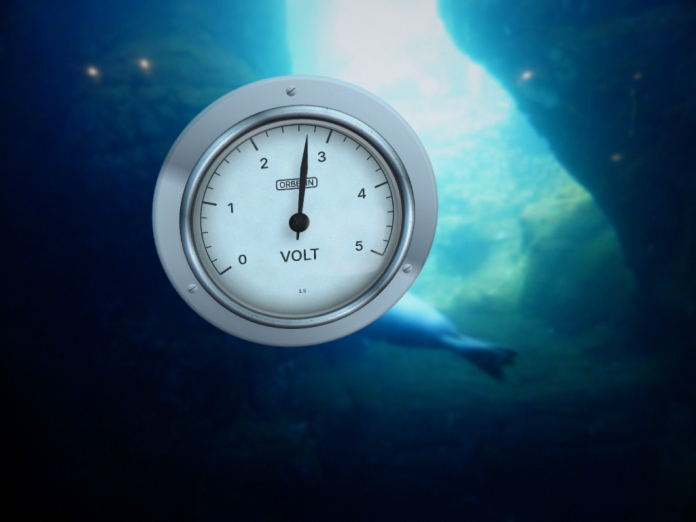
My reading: 2.7 V
